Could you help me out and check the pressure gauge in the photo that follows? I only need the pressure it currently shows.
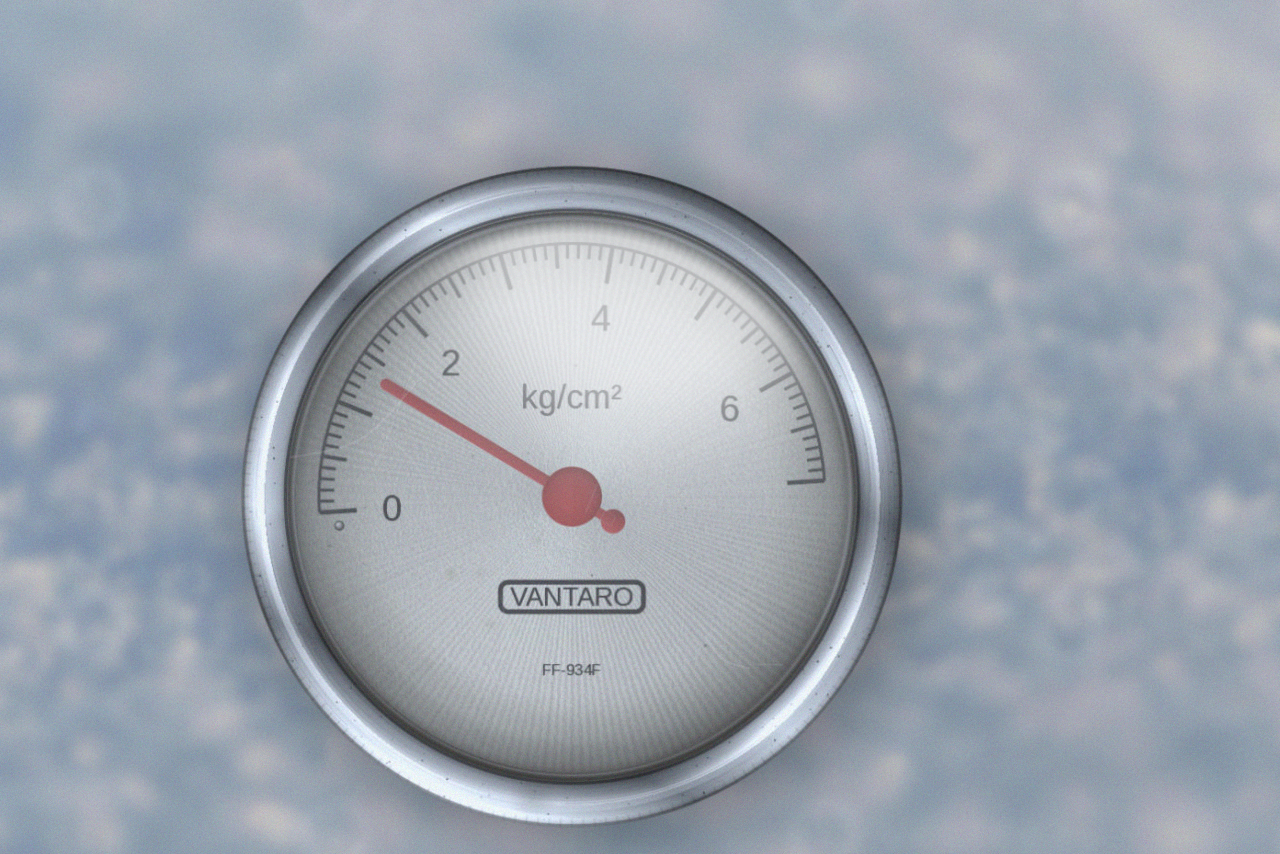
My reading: 1.35 kg/cm²
